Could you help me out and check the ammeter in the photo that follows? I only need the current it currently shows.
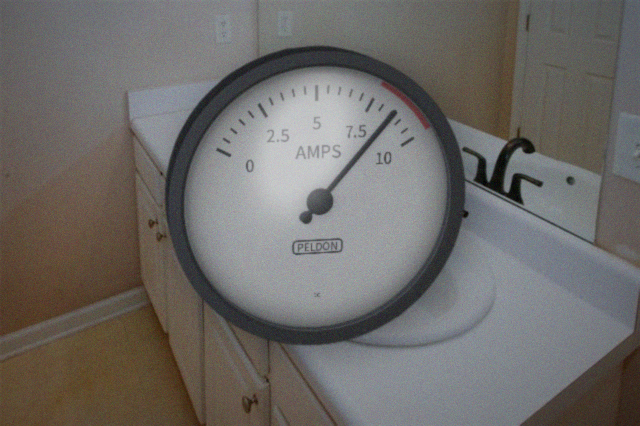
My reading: 8.5 A
